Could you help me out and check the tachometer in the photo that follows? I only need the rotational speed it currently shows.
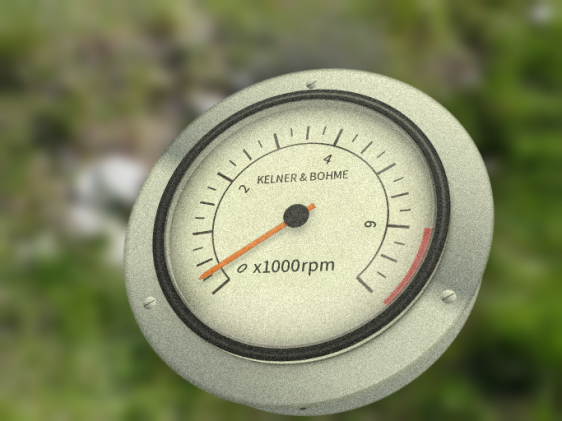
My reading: 250 rpm
